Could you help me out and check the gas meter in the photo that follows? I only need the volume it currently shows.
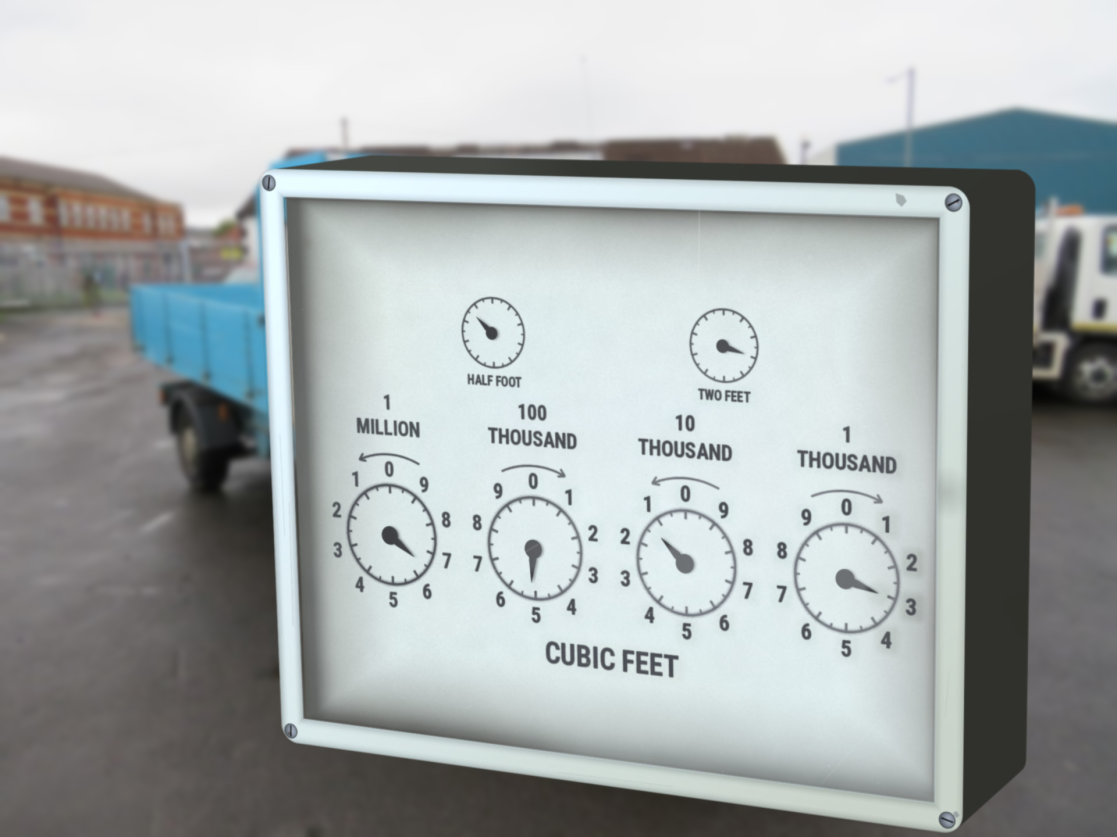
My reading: 651300 ft³
